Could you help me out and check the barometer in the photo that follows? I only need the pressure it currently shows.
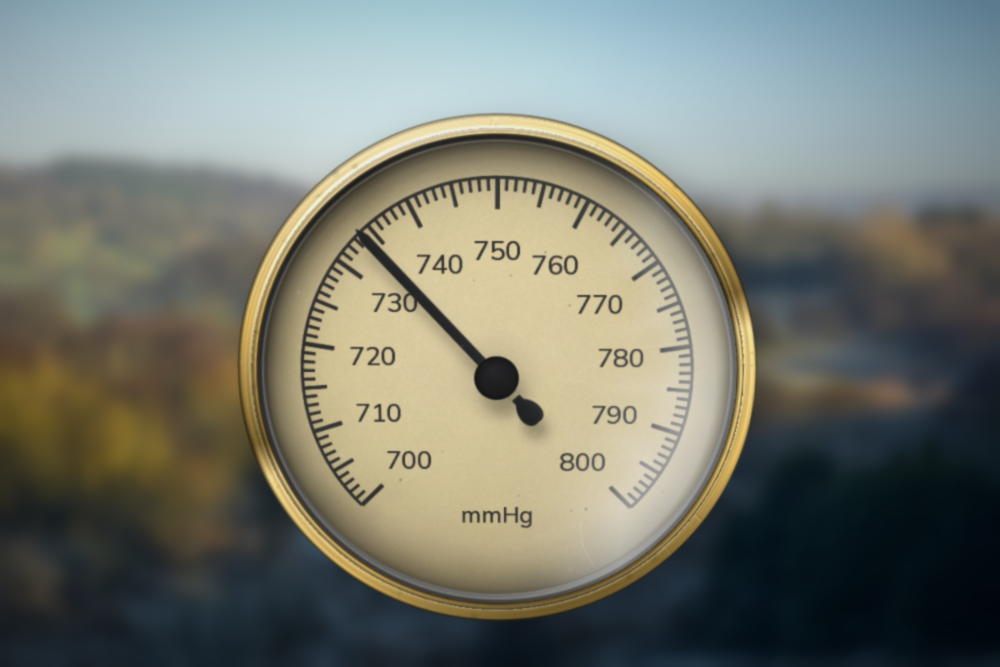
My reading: 734 mmHg
